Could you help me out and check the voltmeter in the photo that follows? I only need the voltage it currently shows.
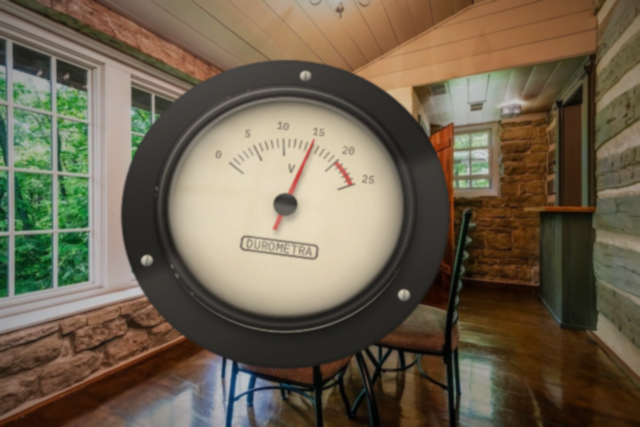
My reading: 15 V
